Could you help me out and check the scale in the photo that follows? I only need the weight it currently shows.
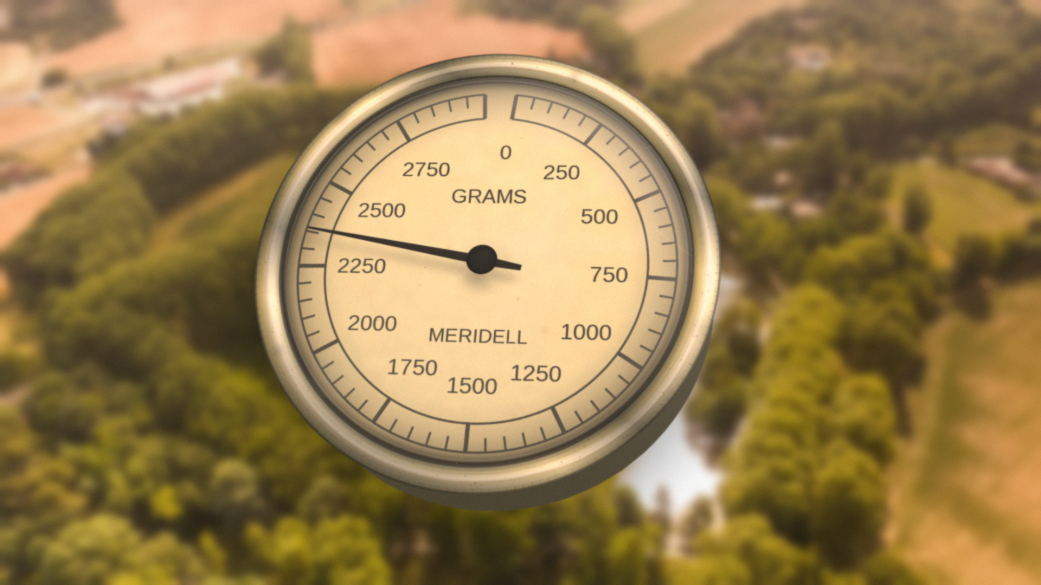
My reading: 2350 g
